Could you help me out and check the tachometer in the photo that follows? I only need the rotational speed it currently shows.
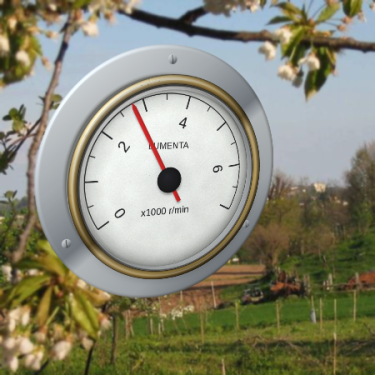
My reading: 2750 rpm
